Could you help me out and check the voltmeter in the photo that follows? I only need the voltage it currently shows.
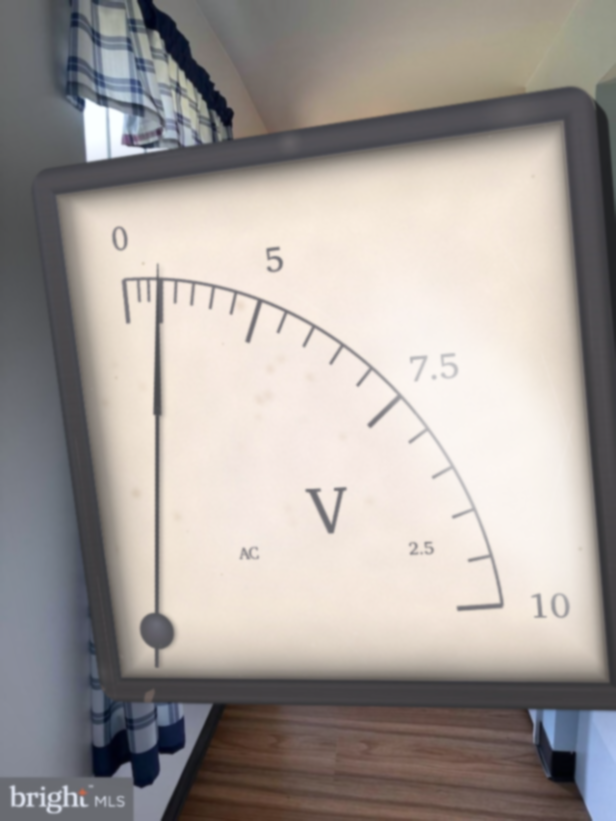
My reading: 2.5 V
